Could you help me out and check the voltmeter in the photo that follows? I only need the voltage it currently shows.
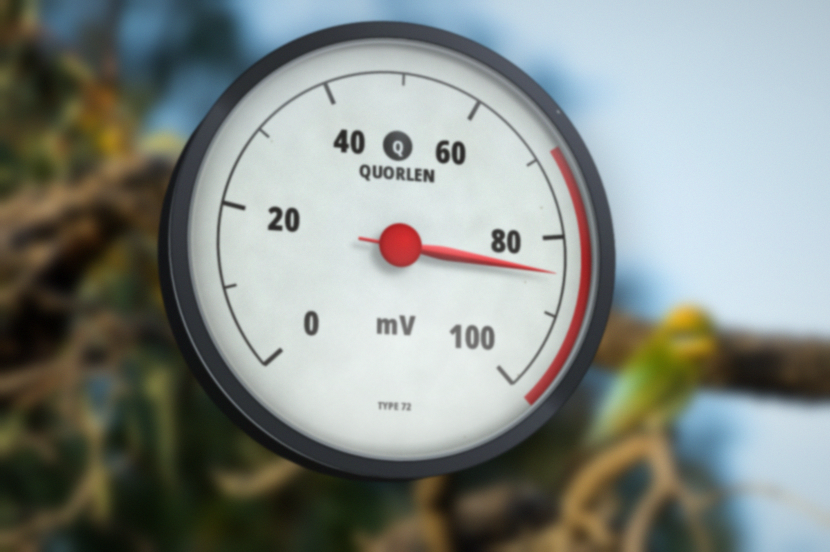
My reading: 85 mV
